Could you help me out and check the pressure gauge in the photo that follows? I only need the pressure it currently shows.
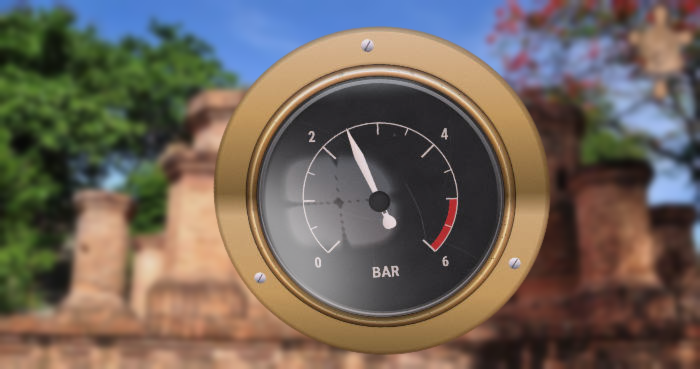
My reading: 2.5 bar
